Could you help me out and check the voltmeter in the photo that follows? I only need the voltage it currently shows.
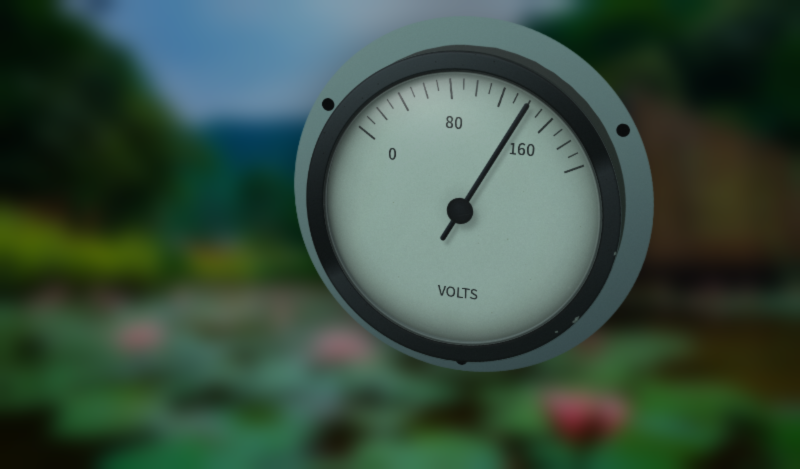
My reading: 140 V
